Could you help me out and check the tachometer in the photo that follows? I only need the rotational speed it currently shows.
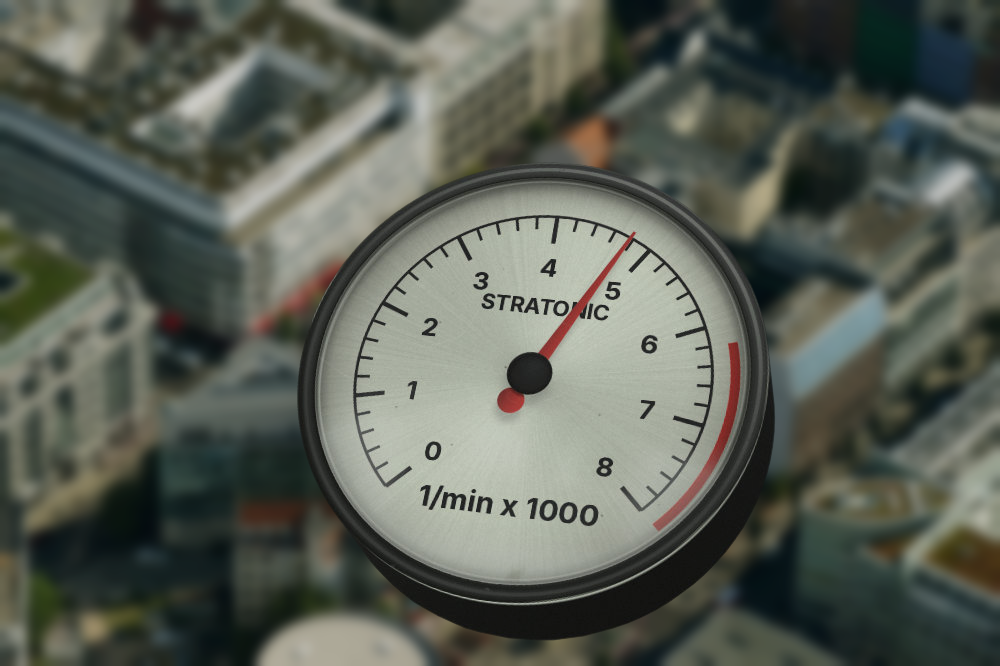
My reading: 4800 rpm
